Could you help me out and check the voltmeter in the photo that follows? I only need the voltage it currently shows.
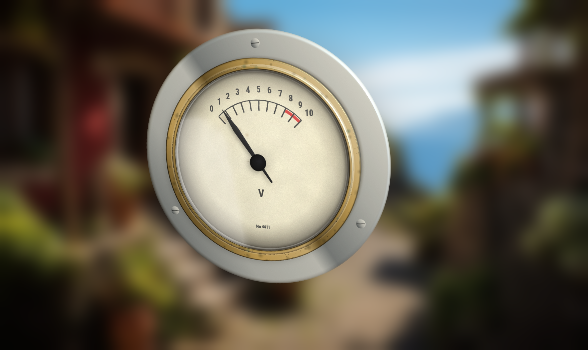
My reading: 1 V
